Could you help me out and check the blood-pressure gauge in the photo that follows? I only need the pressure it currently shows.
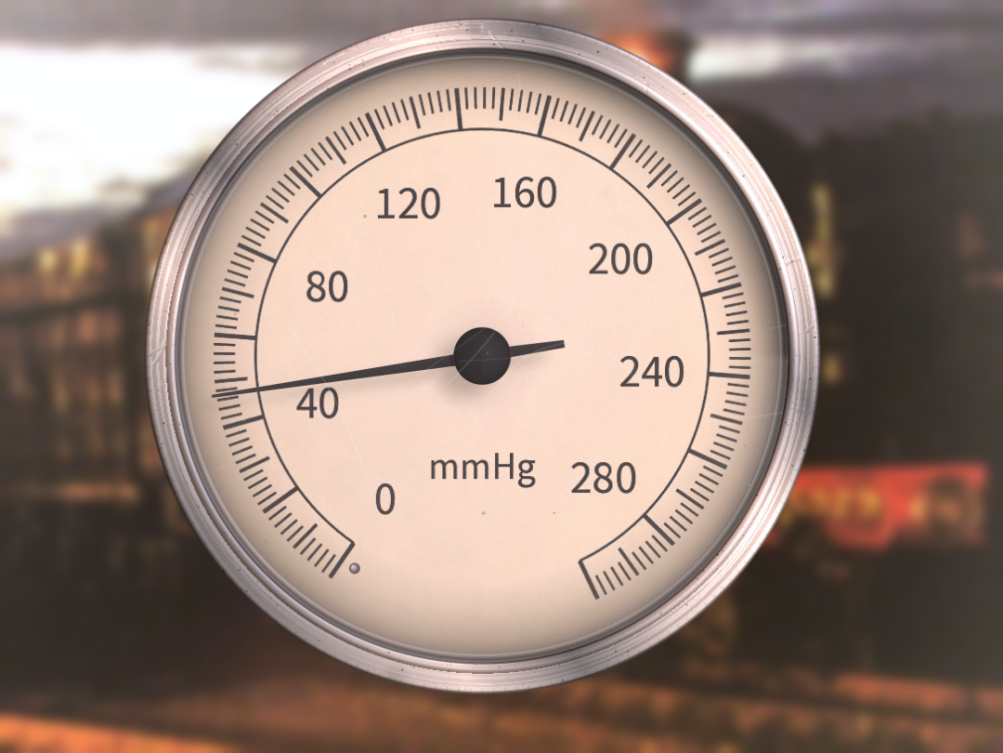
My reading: 47 mmHg
